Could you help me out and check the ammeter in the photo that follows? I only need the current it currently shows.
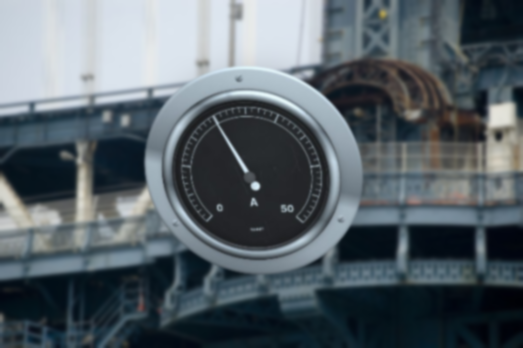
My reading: 20 A
